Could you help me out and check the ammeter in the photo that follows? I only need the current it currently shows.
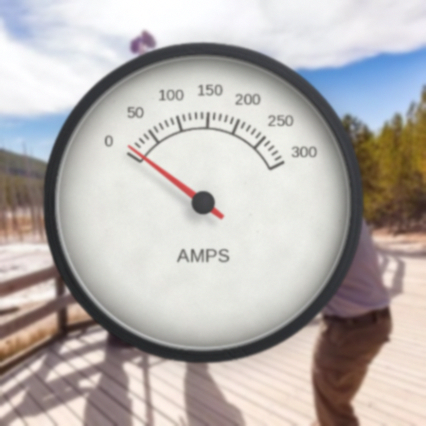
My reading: 10 A
